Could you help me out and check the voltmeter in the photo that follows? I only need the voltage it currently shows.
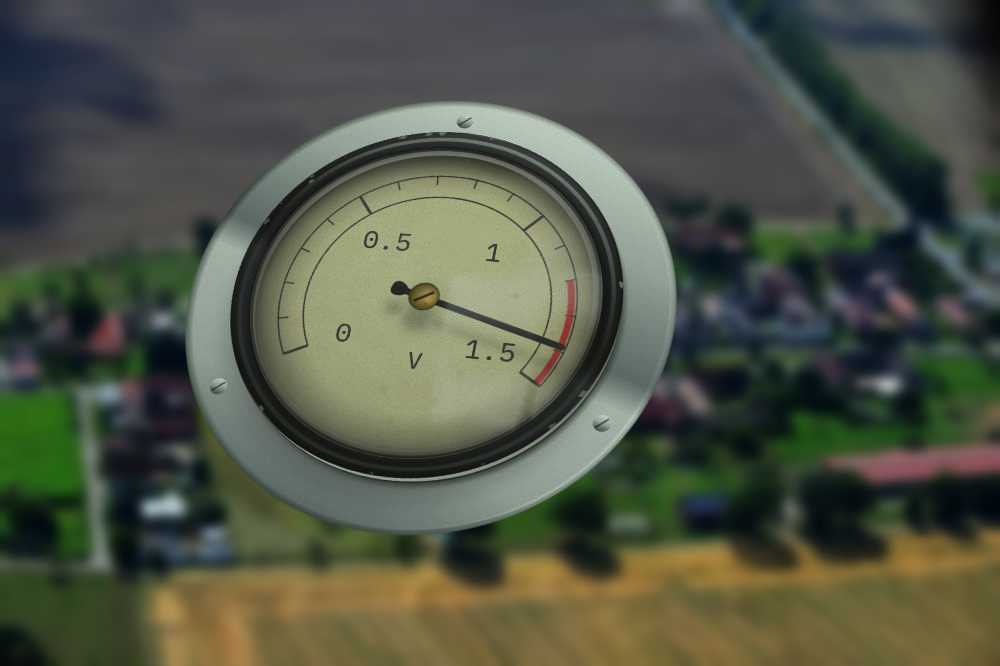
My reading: 1.4 V
